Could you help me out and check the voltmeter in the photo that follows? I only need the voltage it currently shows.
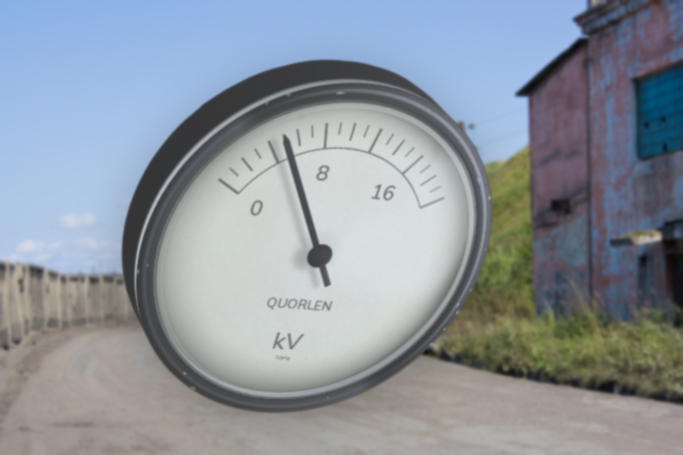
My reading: 5 kV
